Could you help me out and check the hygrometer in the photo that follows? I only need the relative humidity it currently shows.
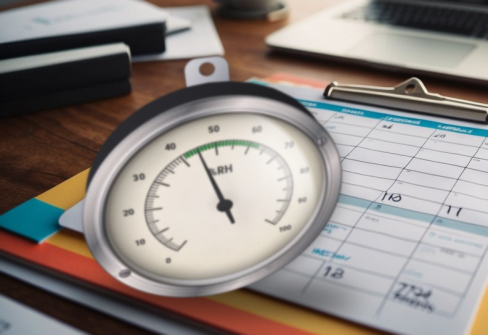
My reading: 45 %
